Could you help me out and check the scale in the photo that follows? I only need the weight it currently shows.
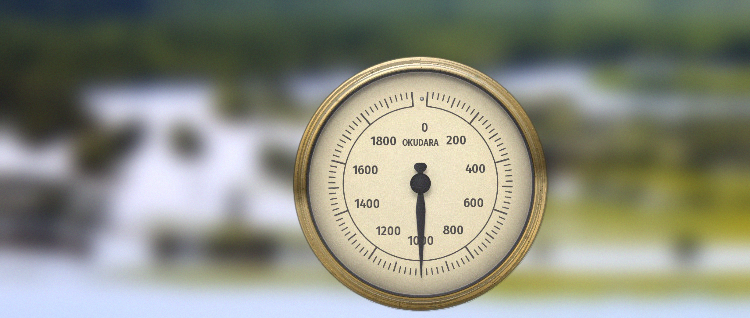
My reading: 1000 g
